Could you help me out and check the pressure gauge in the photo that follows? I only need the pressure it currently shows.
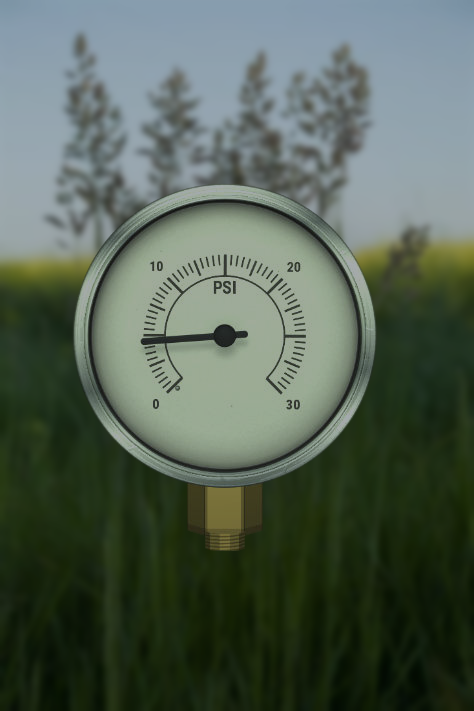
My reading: 4.5 psi
